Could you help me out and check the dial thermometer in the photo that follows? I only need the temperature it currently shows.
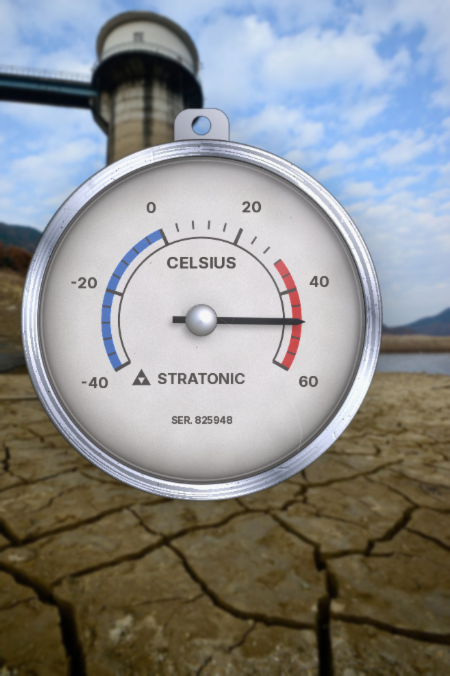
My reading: 48 °C
